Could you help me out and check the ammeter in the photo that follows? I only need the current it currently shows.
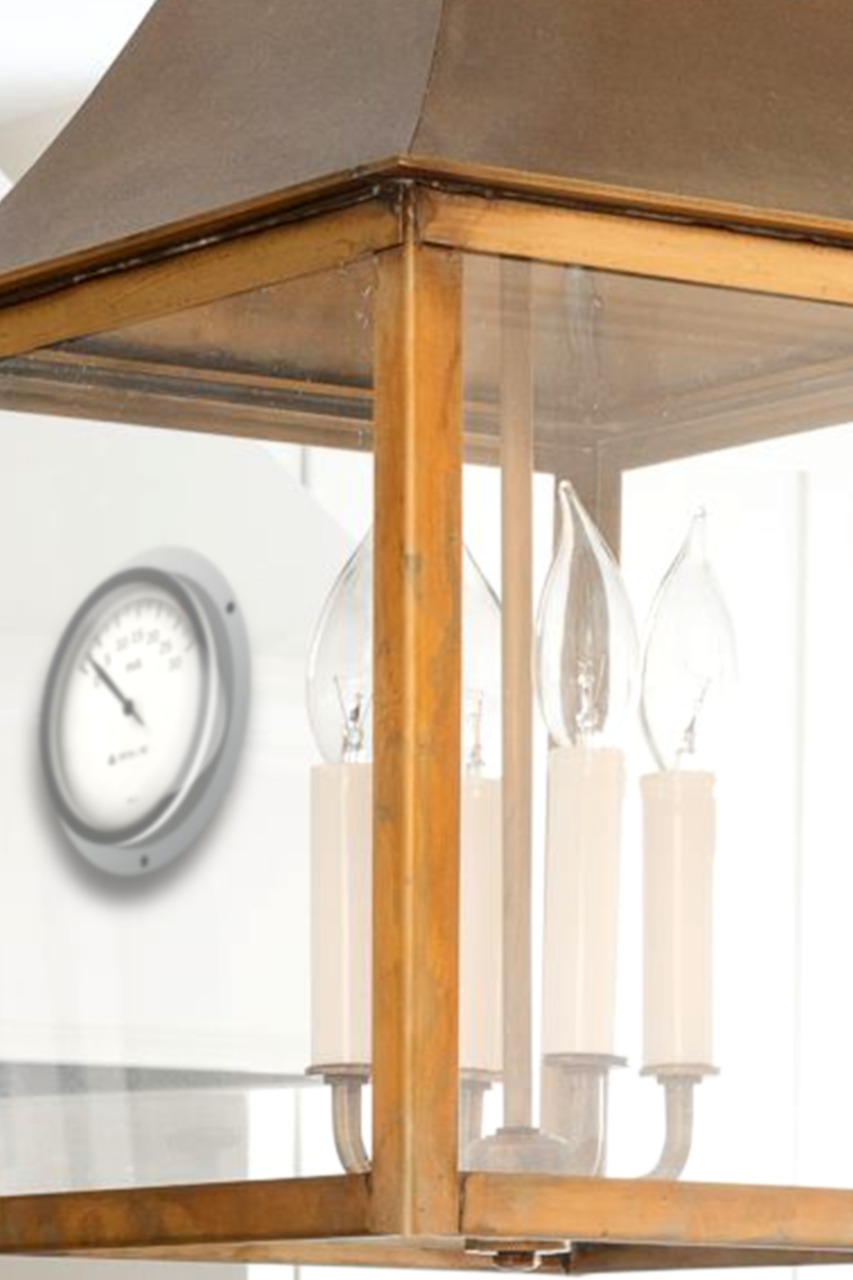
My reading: 2.5 mA
